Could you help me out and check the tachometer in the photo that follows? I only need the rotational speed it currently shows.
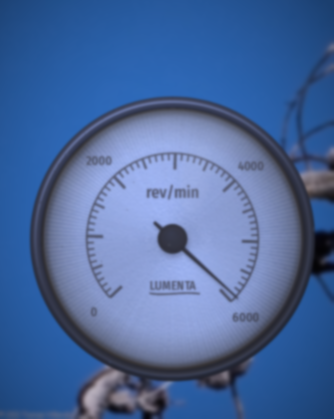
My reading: 5900 rpm
